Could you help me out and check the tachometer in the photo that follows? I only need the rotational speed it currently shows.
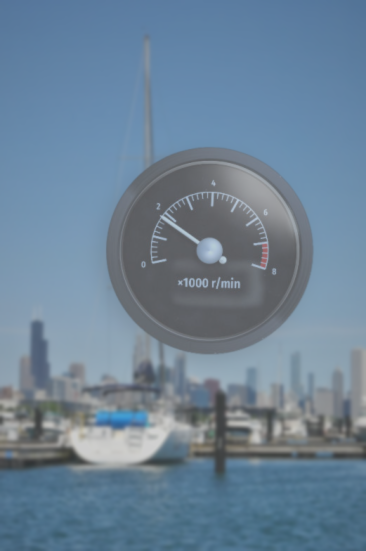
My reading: 1800 rpm
